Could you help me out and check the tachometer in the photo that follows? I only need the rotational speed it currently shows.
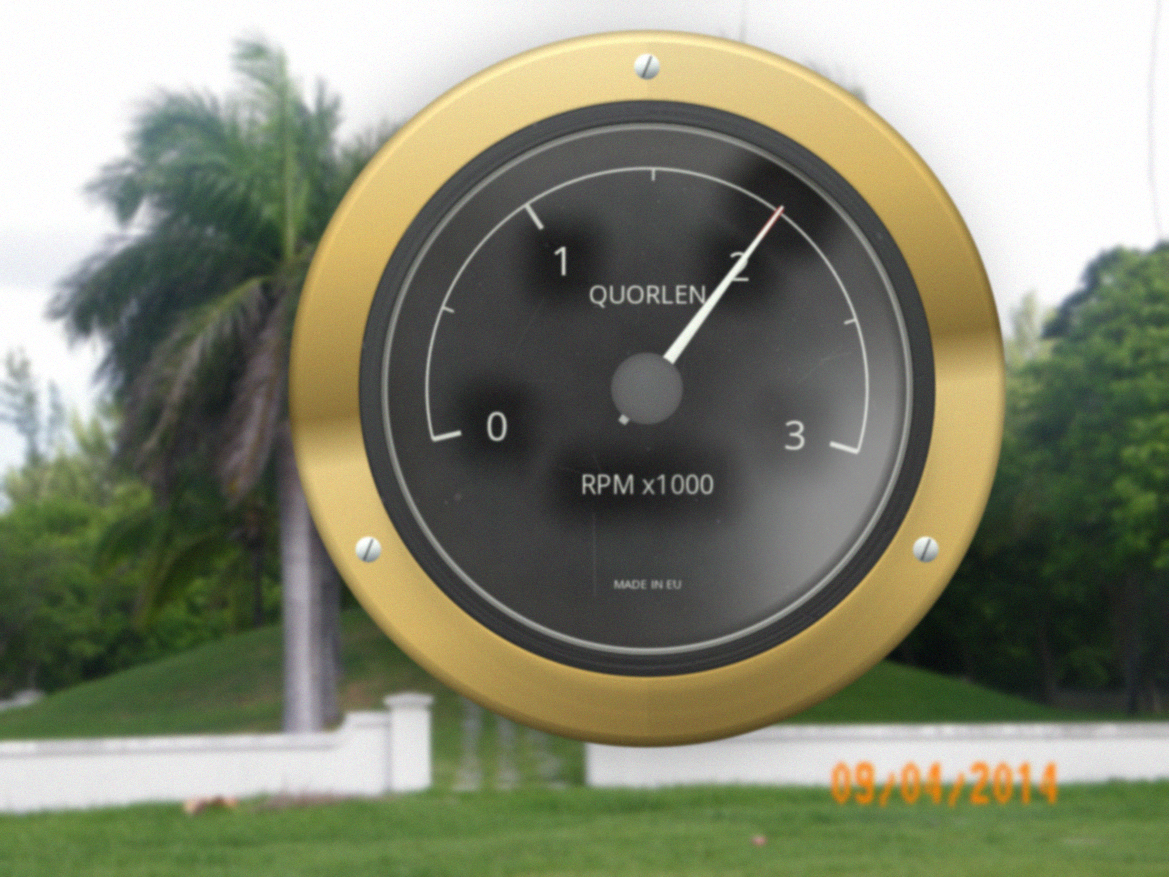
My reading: 2000 rpm
